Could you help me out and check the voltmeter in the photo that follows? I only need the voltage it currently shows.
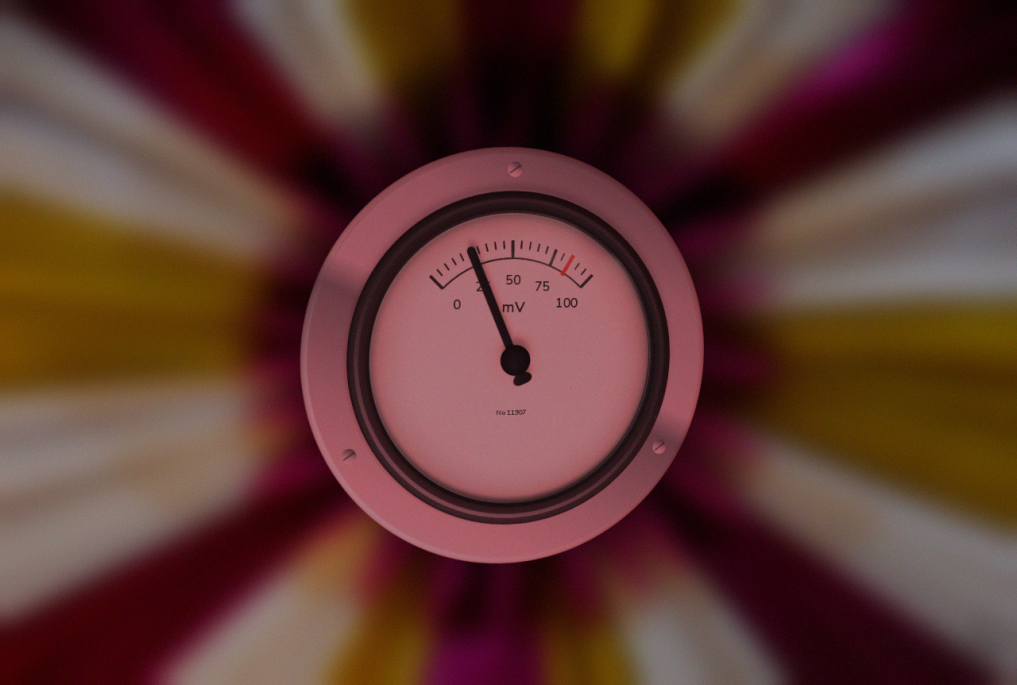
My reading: 25 mV
